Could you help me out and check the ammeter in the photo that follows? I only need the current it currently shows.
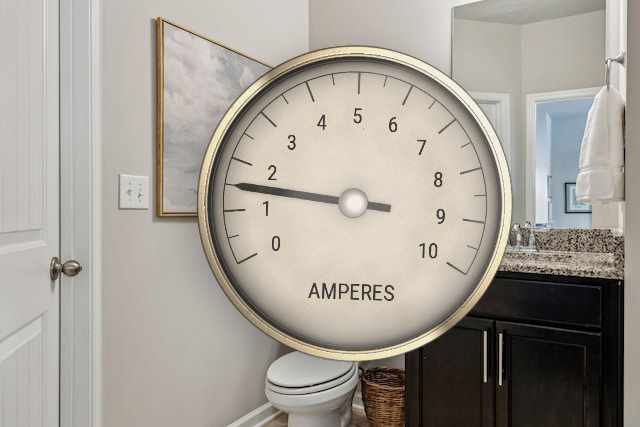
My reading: 1.5 A
